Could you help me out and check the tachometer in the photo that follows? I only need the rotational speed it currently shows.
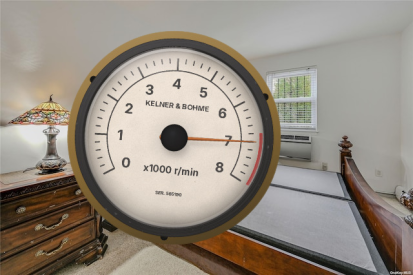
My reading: 7000 rpm
